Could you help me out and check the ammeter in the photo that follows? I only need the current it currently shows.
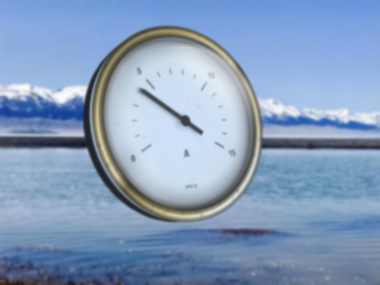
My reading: 4 A
